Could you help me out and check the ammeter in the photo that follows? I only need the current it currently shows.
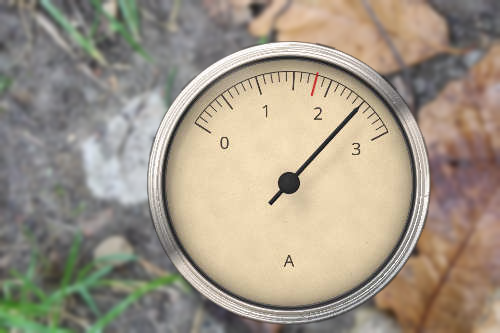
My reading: 2.5 A
